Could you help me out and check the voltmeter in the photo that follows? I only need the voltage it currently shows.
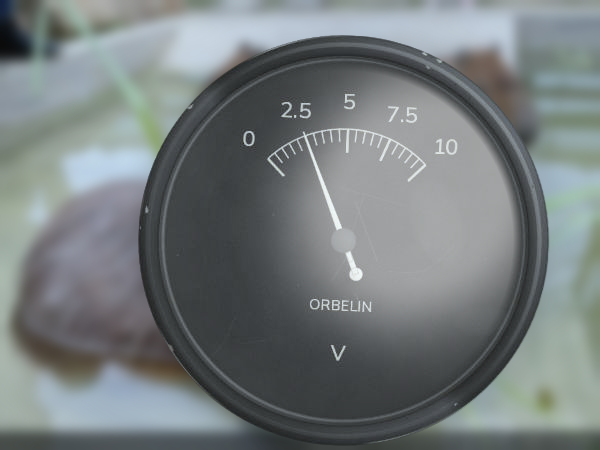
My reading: 2.5 V
